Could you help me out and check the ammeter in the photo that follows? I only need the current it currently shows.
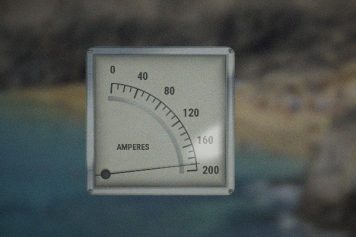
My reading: 190 A
